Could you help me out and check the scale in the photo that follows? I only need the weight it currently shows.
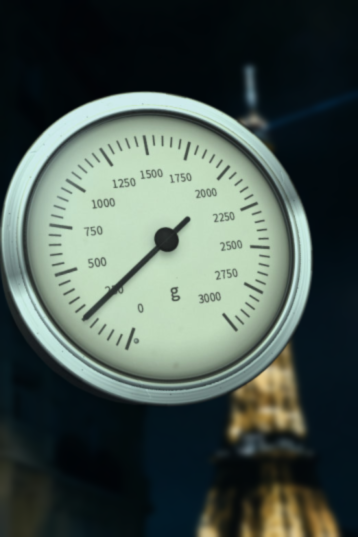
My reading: 250 g
